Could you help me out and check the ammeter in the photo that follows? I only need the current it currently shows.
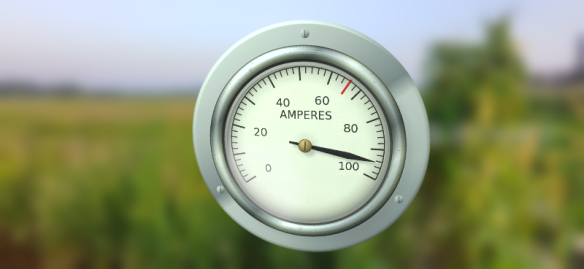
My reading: 94 A
